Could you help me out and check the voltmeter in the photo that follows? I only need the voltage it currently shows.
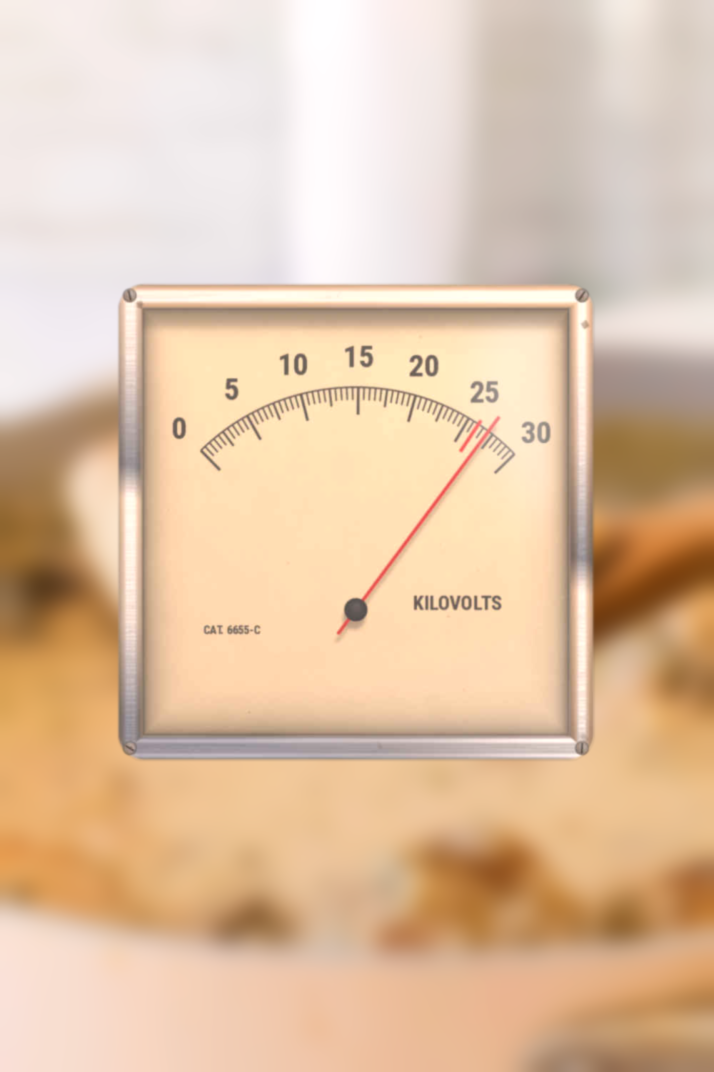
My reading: 27 kV
